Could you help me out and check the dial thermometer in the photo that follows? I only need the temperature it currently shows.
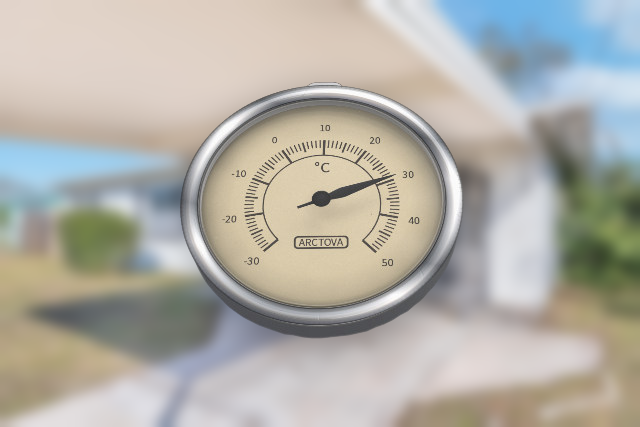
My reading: 30 °C
